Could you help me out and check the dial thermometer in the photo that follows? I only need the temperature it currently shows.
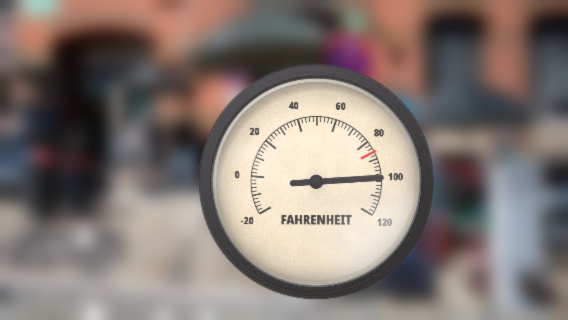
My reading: 100 °F
